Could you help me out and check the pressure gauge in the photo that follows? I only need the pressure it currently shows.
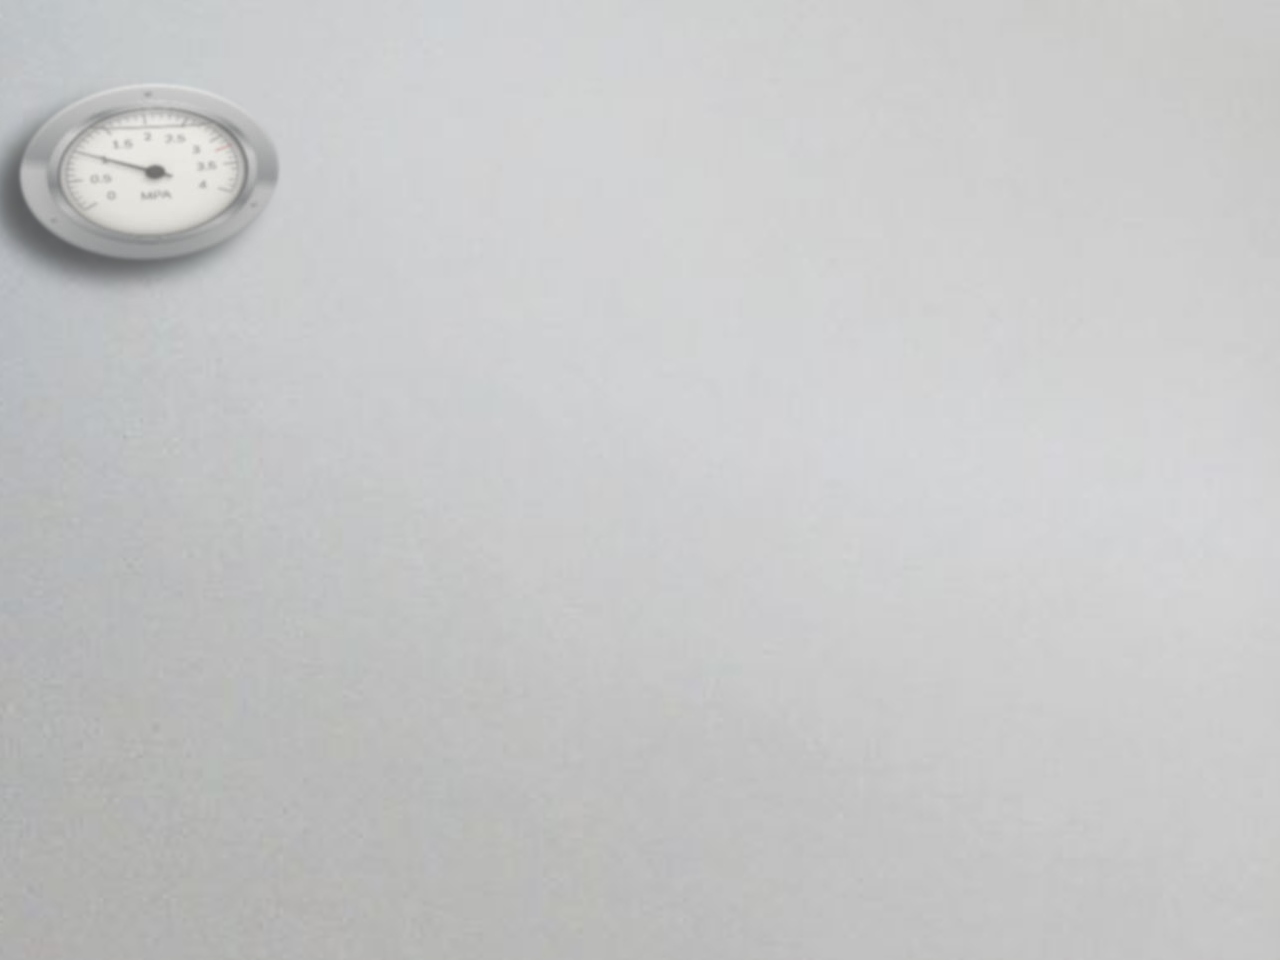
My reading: 1 MPa
